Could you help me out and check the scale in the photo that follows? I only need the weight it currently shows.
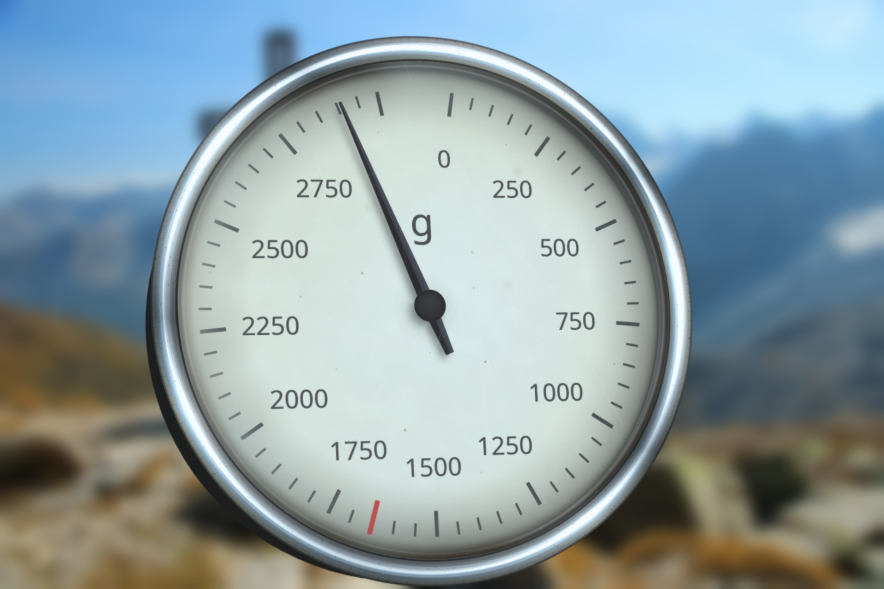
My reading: 2900 g
